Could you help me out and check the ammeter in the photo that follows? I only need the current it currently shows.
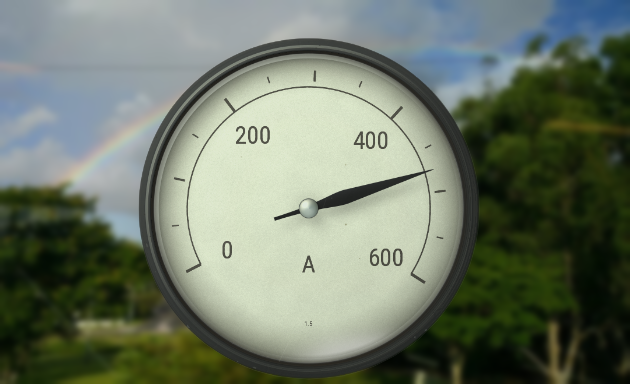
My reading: 475 A
